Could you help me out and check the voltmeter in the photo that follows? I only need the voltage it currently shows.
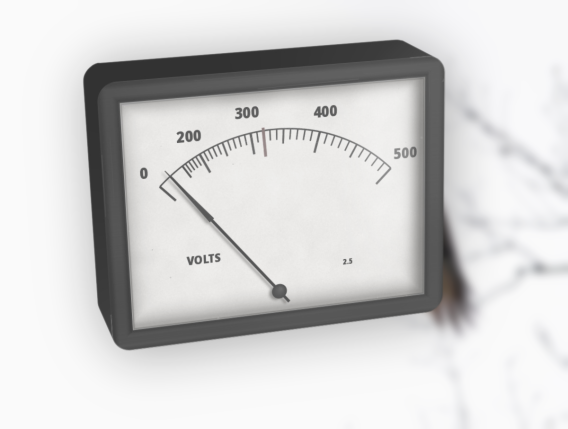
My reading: 100 V
